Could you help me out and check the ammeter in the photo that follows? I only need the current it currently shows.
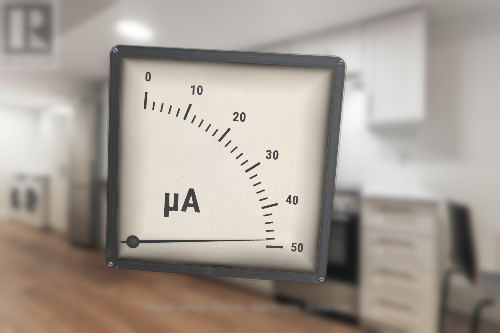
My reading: 48 µA
